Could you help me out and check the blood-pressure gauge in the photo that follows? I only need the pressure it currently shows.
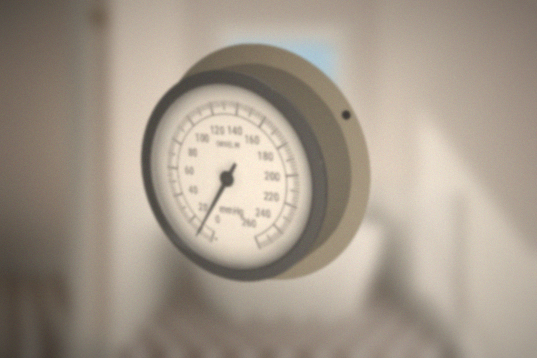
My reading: 10 mmHg
